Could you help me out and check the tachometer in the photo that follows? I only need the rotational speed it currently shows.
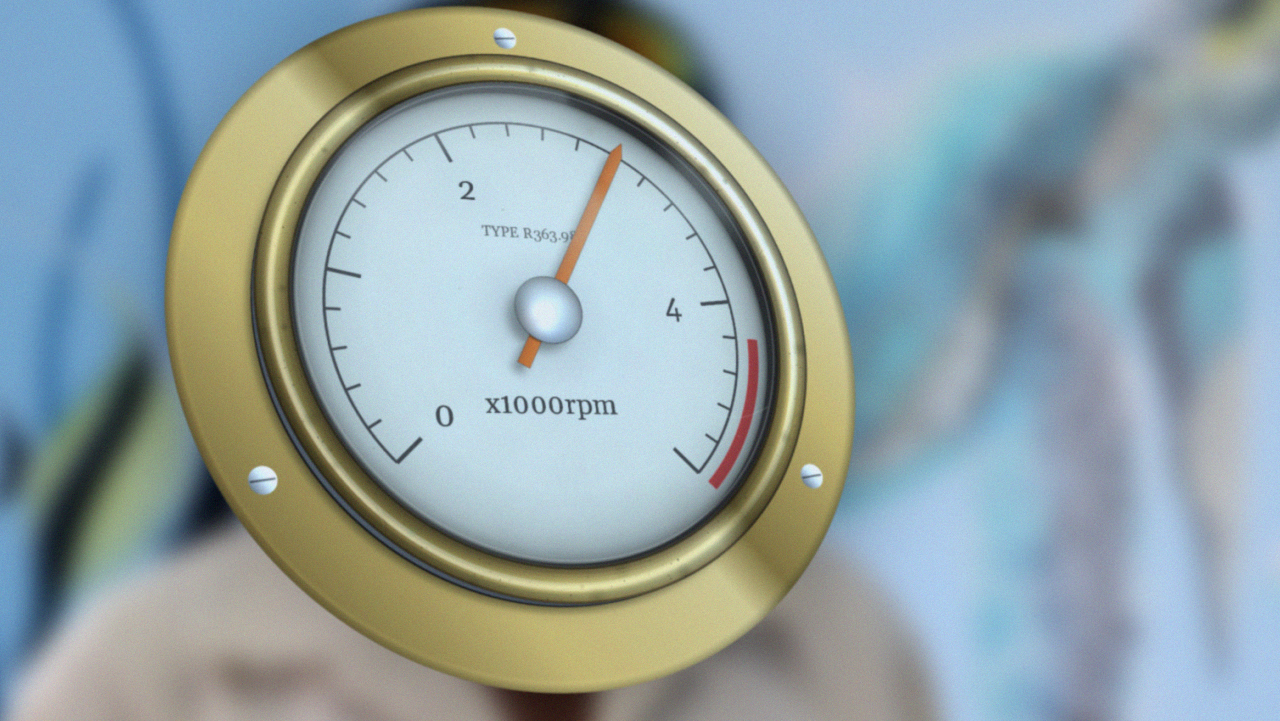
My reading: 3000 rpm
